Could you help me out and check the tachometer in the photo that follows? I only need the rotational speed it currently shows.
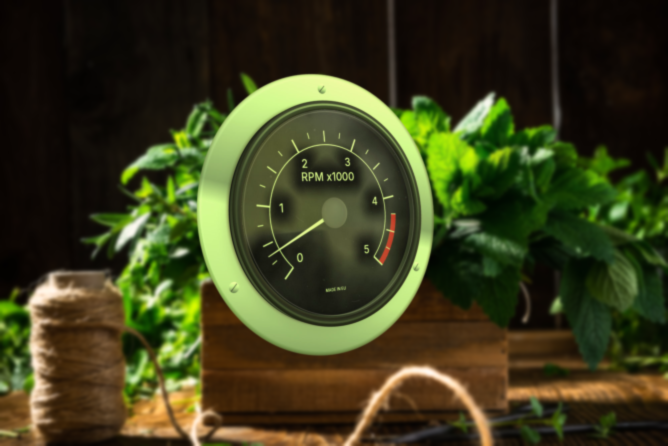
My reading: 375 rpm
